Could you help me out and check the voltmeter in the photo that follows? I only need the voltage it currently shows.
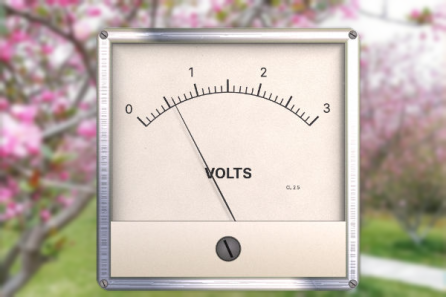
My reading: 0.6 V
